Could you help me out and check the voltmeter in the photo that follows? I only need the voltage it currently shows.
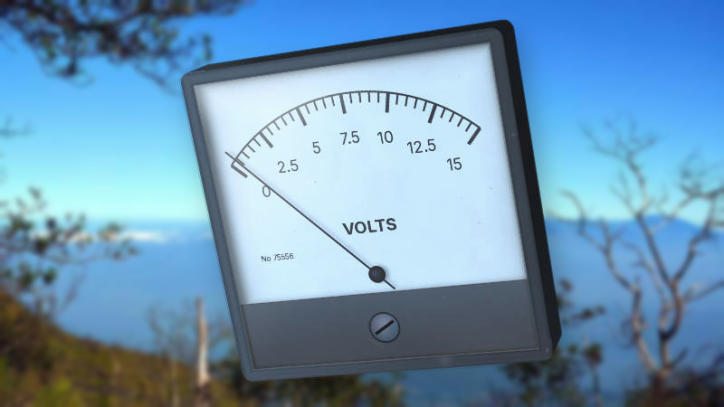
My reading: 0.5 V
